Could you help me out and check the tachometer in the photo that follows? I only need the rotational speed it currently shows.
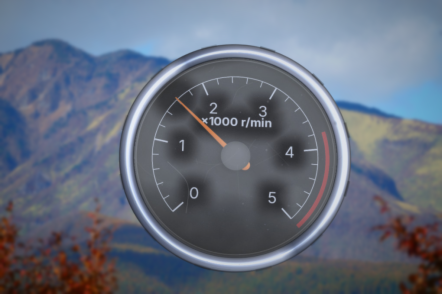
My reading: 1600 rpm
